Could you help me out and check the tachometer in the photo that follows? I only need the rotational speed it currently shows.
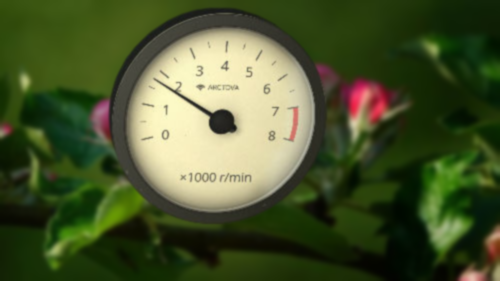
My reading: 1750 rpm
